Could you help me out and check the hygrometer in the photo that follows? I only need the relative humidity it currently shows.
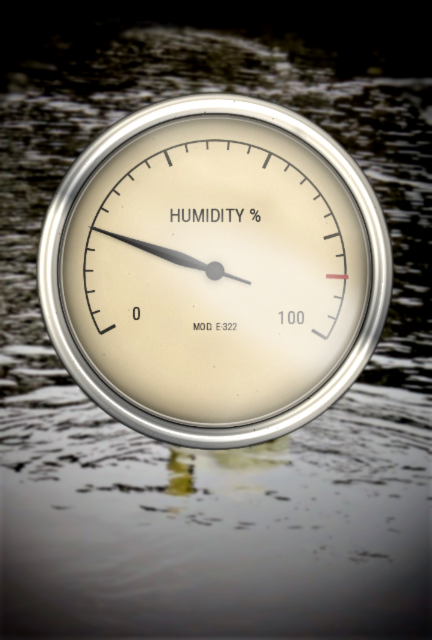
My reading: 20 %
